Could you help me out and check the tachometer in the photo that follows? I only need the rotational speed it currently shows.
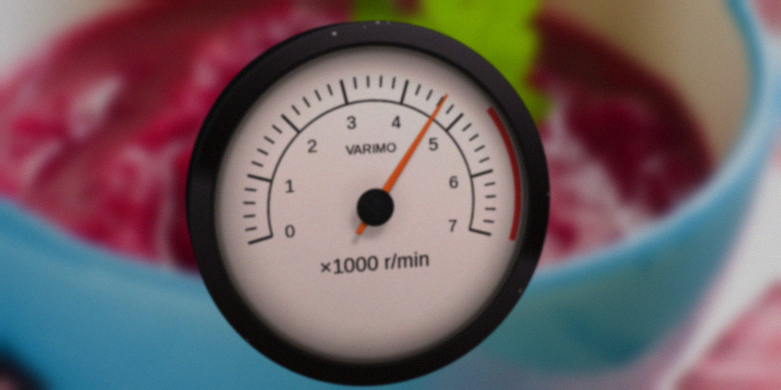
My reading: 4600 rpm
